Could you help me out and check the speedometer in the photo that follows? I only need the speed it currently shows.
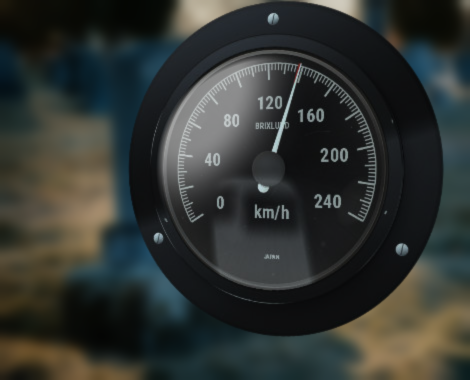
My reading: 140 km/h
